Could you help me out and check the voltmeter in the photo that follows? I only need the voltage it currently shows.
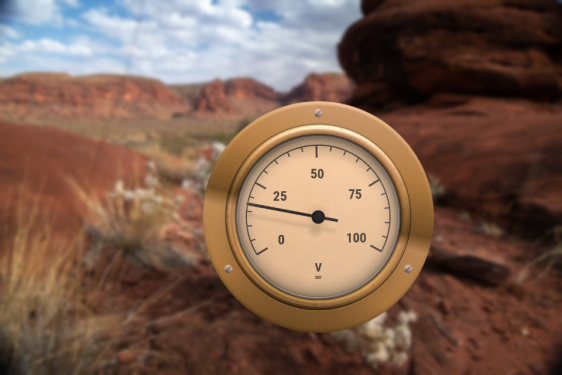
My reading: 17.5 V
